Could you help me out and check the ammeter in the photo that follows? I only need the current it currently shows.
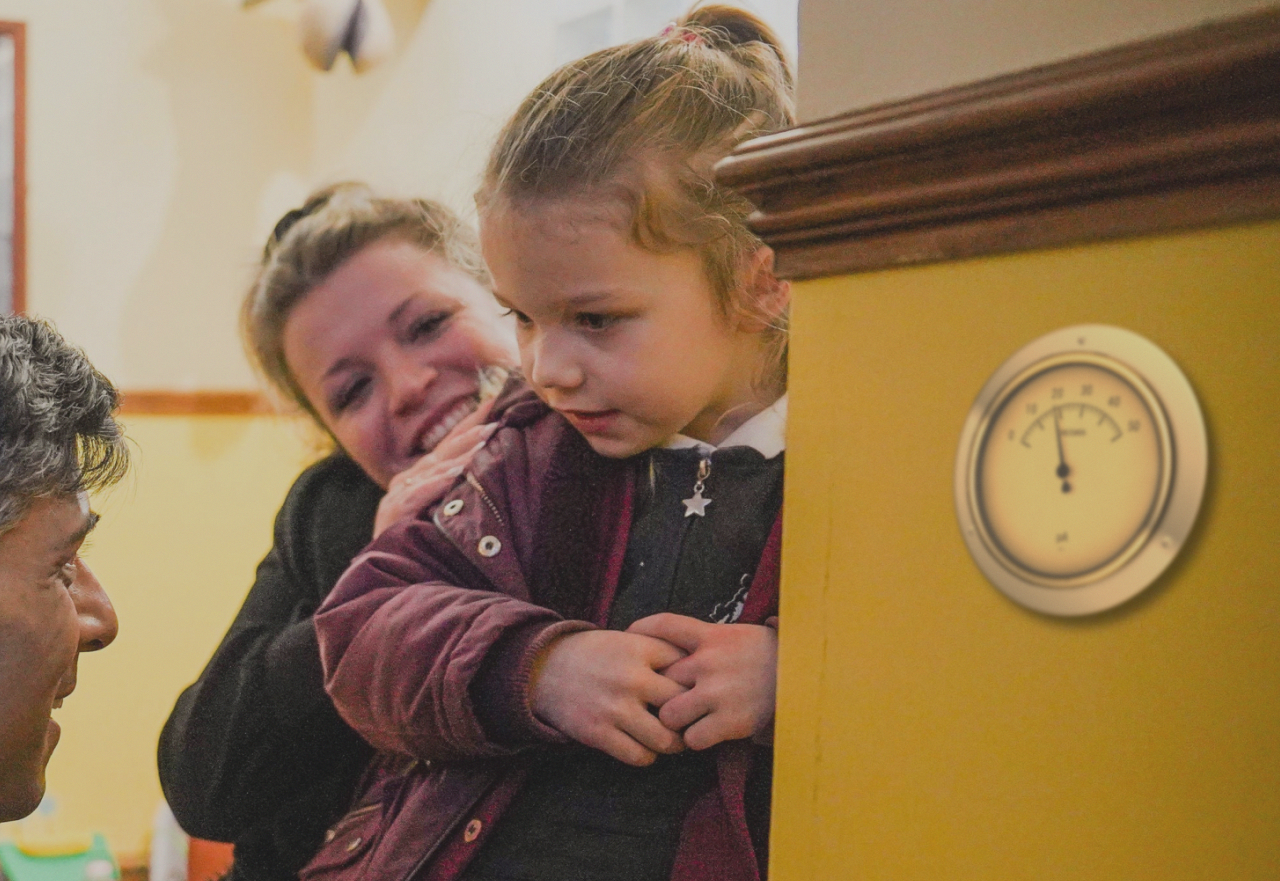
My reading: 20 µA
